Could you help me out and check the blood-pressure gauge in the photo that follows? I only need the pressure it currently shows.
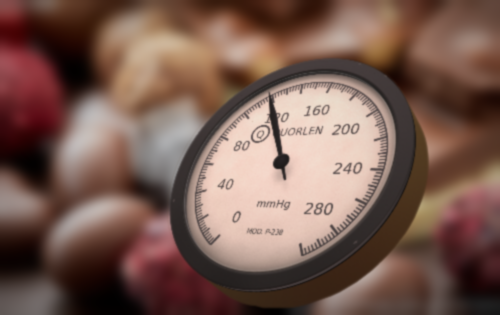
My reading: 120 mmHg
